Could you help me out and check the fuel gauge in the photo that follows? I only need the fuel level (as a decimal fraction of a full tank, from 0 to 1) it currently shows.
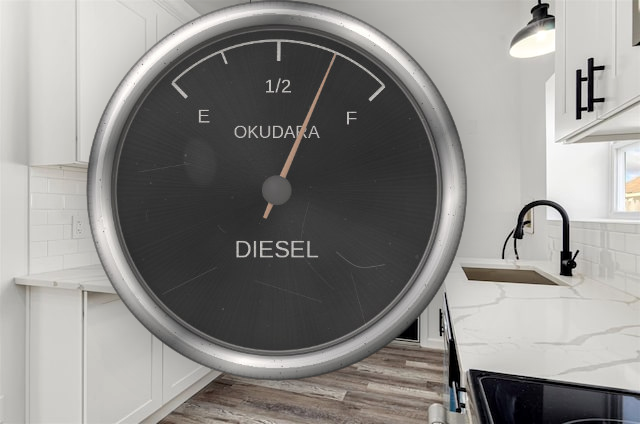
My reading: 0.75
